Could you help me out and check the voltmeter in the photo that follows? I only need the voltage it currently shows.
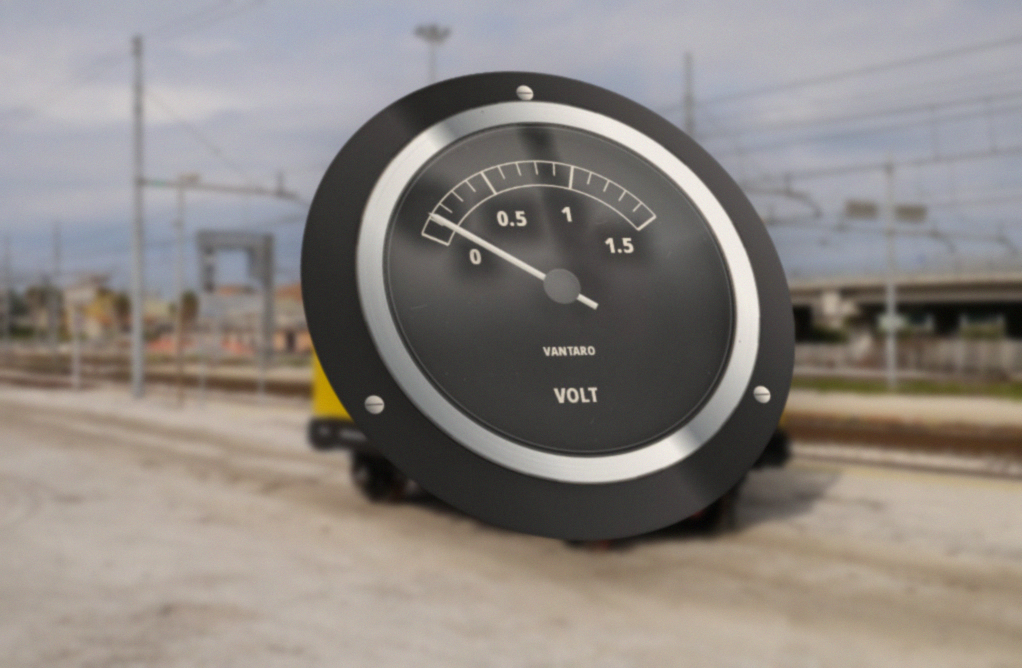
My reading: 0.1 V
